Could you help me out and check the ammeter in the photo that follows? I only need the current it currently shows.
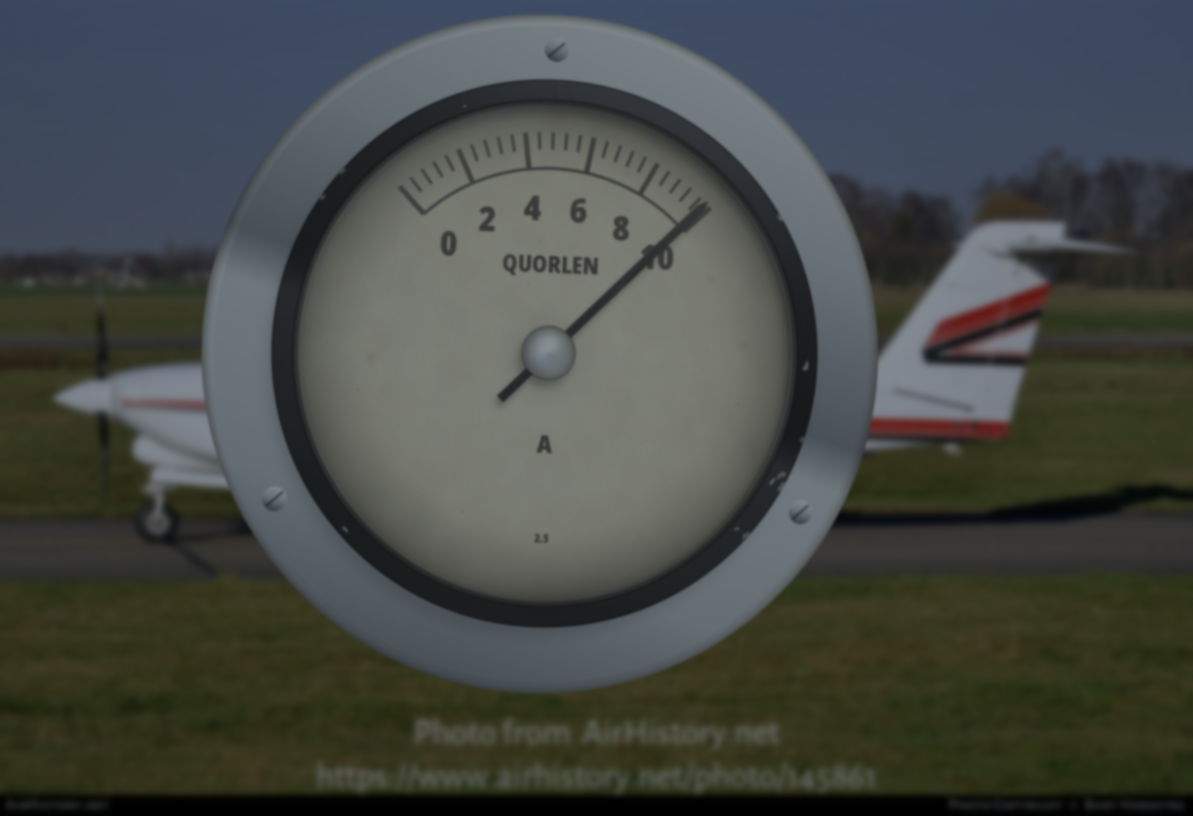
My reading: 9.8 A
